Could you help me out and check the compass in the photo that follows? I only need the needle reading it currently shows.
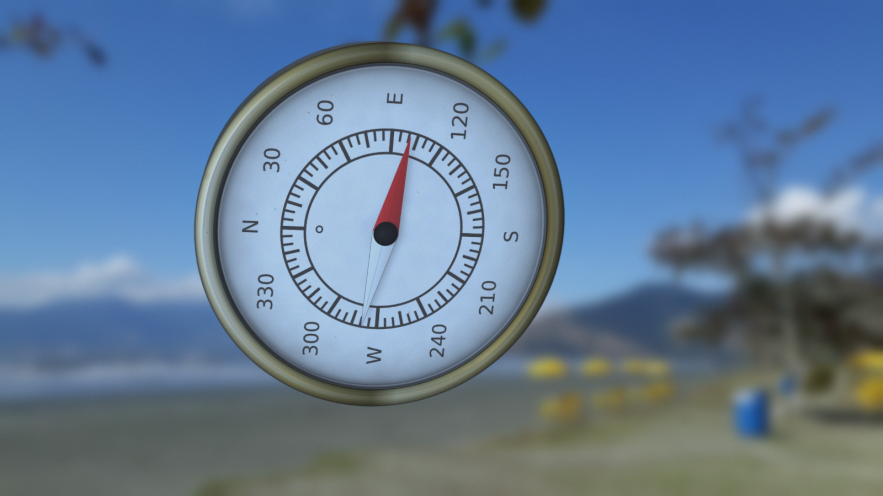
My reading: 100 °
